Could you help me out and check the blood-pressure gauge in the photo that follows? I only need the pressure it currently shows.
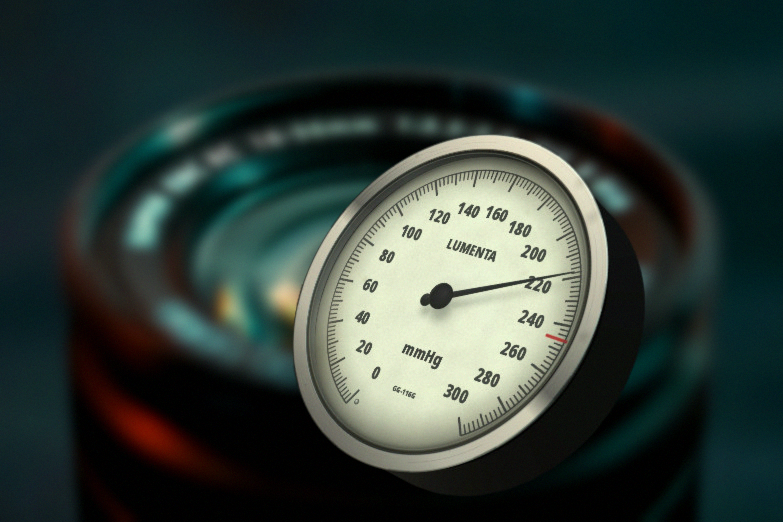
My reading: 220 mmHg
